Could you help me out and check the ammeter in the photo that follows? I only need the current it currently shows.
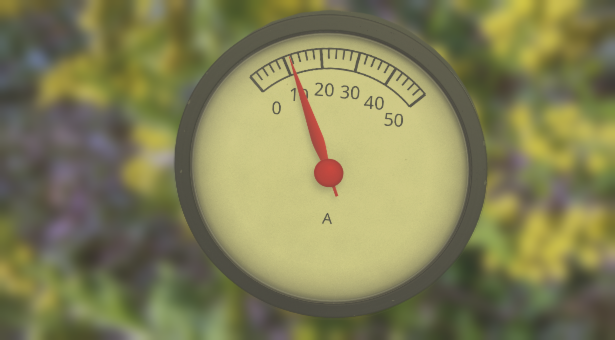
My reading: 12 A
